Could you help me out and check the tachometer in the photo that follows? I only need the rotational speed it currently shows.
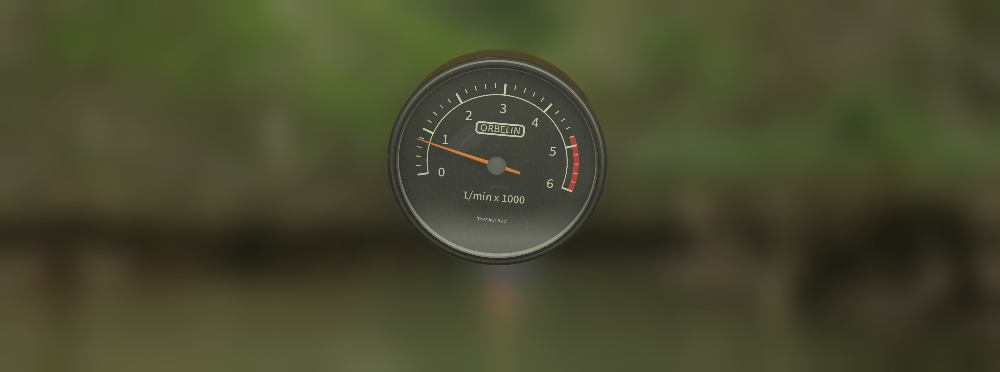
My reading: 800 rpm
